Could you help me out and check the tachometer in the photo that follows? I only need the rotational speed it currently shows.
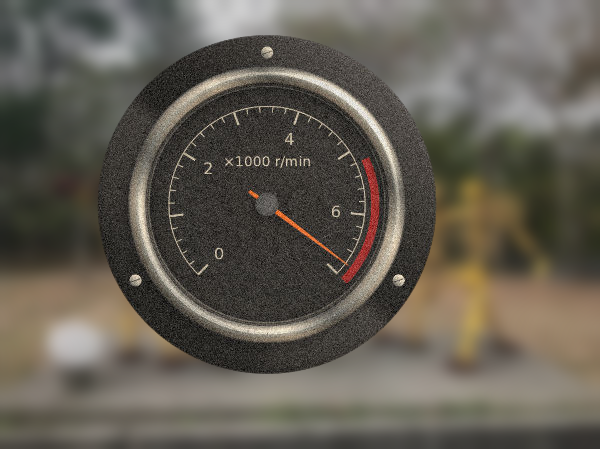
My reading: 6800 rpm
